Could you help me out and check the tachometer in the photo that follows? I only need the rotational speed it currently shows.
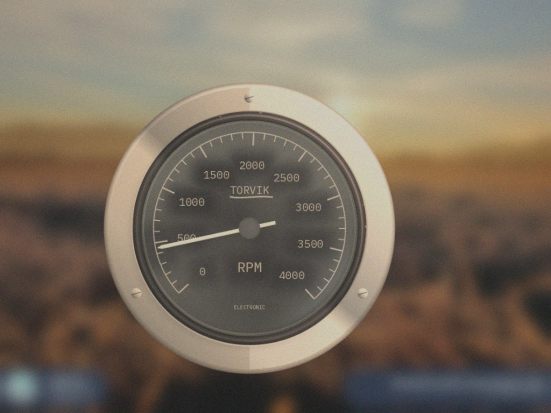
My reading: 450 rpm
